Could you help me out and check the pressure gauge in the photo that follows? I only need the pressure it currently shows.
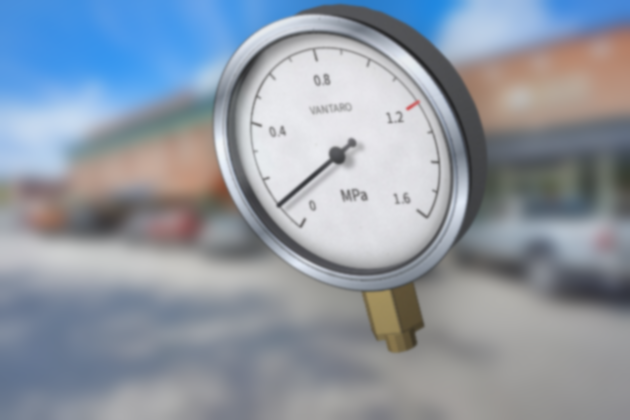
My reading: 0.1 MPa
